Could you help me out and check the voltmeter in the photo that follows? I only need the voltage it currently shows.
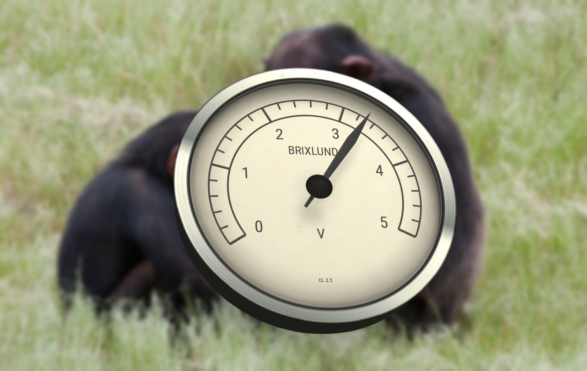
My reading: 3.3 V
